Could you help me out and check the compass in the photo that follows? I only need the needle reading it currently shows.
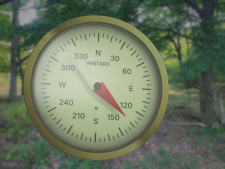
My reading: 135 °
